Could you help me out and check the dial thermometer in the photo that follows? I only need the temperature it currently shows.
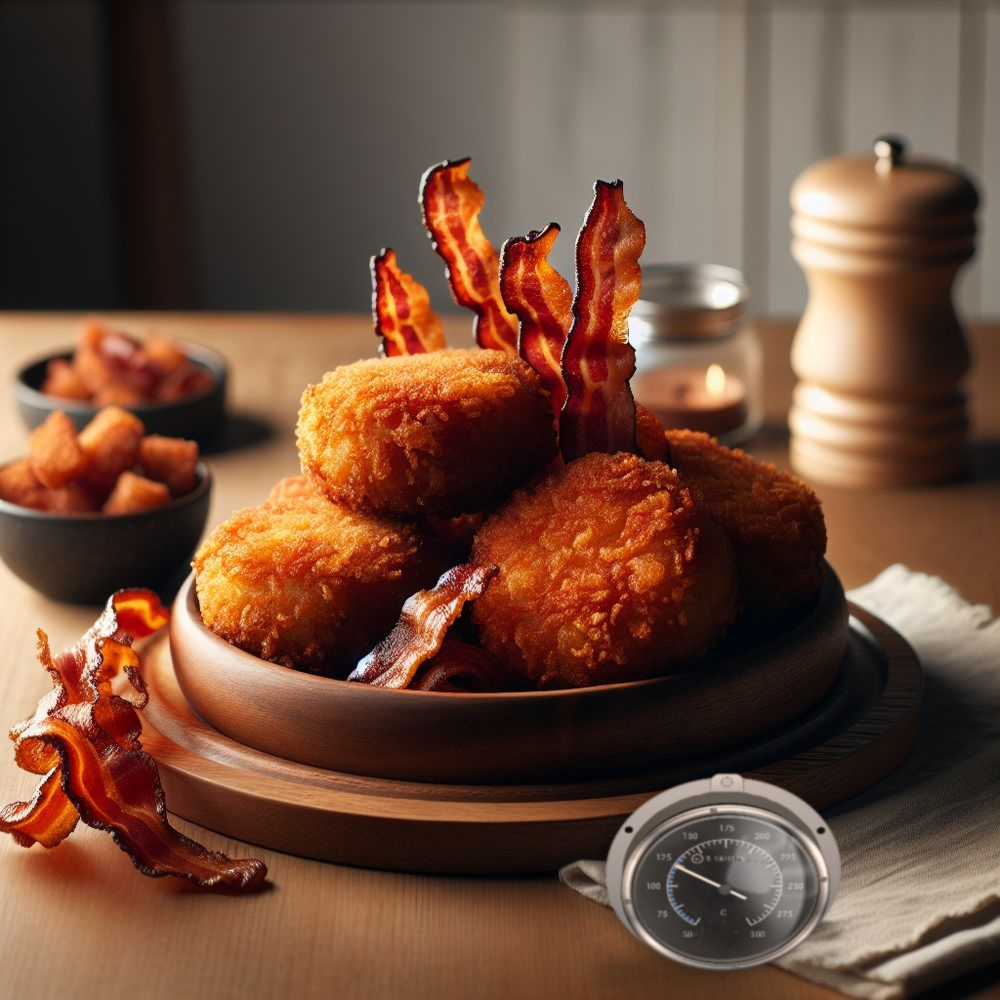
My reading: 125 °C
